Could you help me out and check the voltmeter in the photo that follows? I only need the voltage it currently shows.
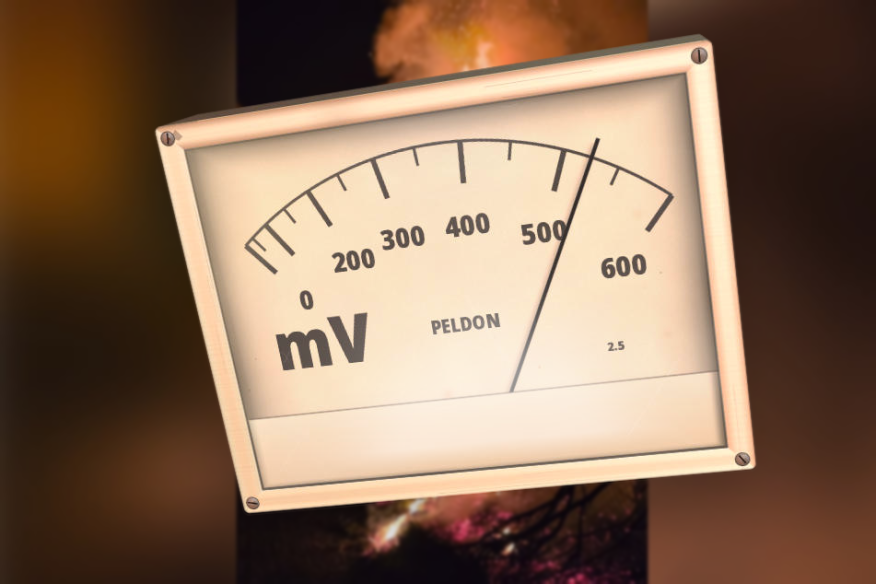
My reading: 525 mV
